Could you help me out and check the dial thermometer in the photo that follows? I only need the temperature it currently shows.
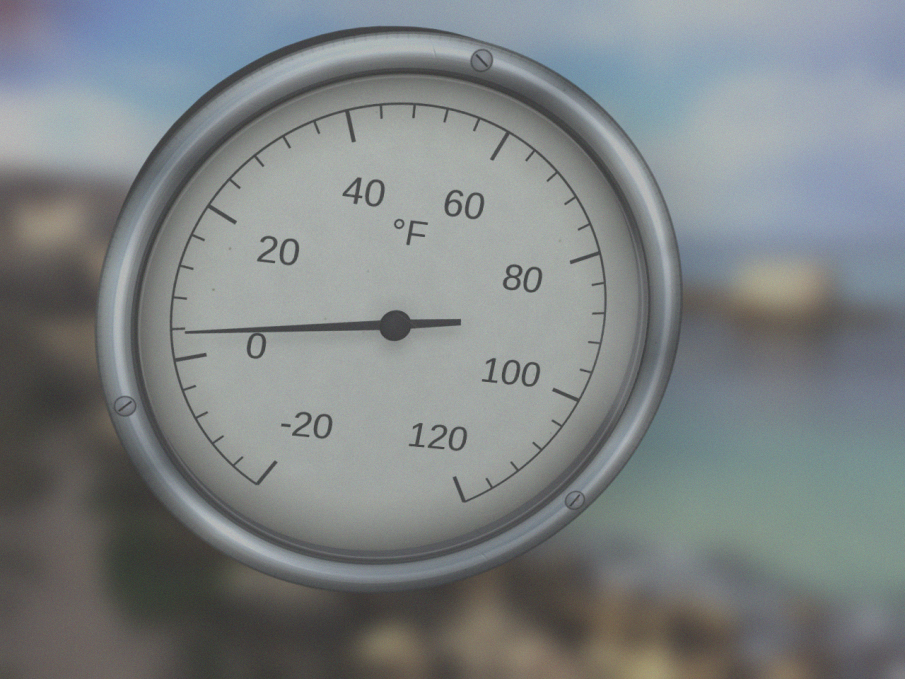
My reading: 4 °F
